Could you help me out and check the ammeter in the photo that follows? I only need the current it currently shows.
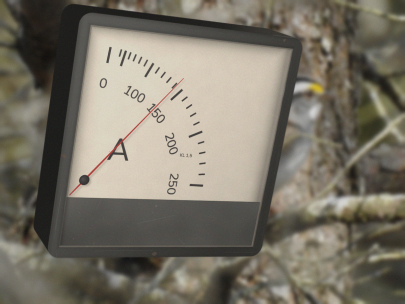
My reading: 140 A
